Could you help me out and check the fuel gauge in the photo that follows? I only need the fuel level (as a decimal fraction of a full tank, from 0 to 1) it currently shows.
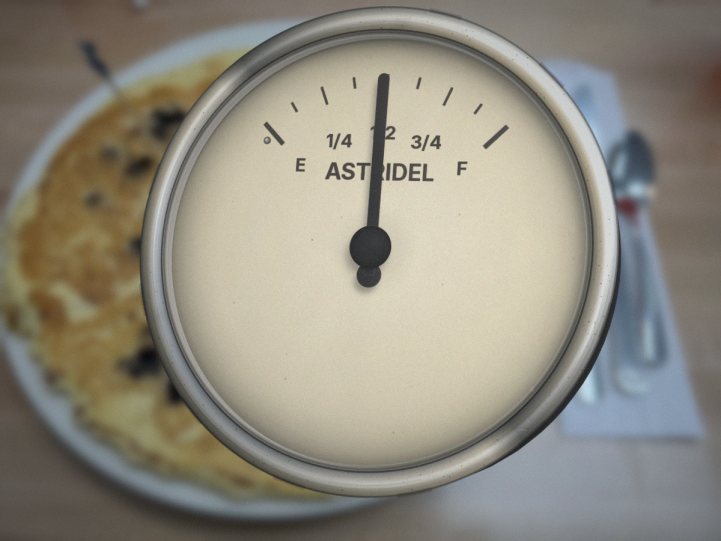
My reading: 0.5
